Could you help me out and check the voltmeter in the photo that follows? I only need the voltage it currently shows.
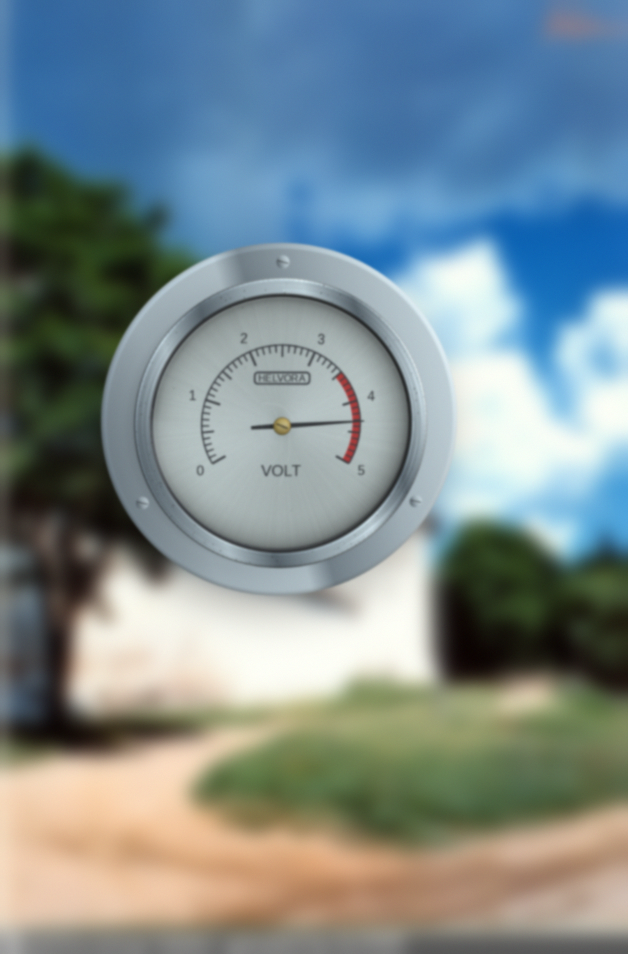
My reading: 4.3 V
